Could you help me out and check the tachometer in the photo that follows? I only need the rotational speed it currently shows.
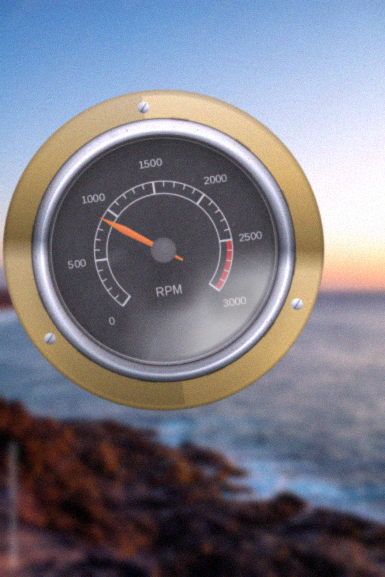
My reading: 900 rpm
